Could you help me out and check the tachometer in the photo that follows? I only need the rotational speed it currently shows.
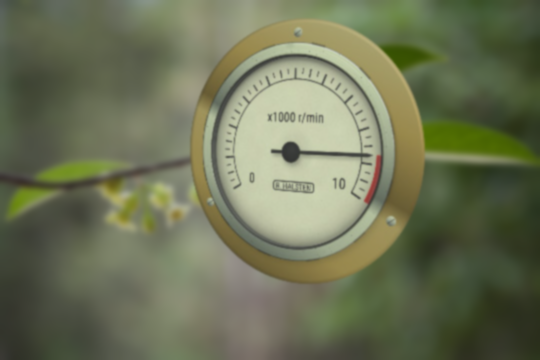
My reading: 8750 rpm
